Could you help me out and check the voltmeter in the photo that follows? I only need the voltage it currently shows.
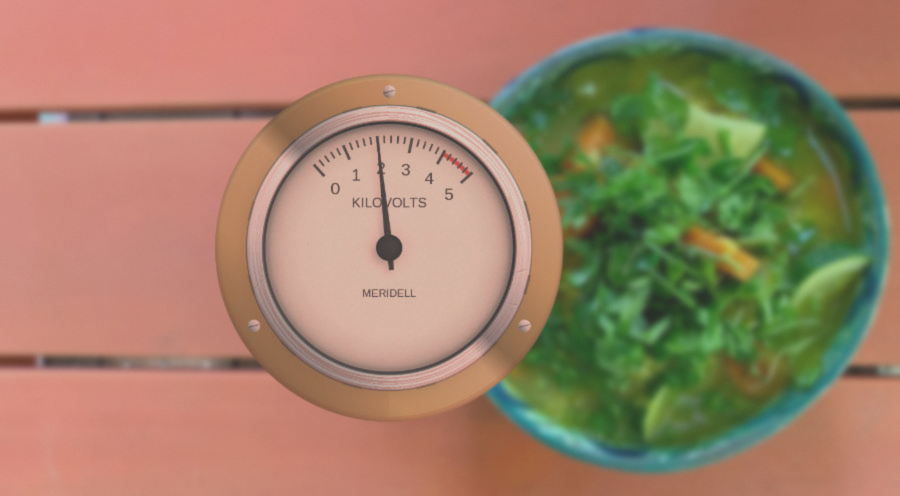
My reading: 2 kV
